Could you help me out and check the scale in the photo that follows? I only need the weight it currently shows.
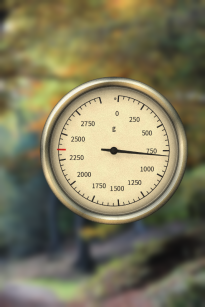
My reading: 800 g
